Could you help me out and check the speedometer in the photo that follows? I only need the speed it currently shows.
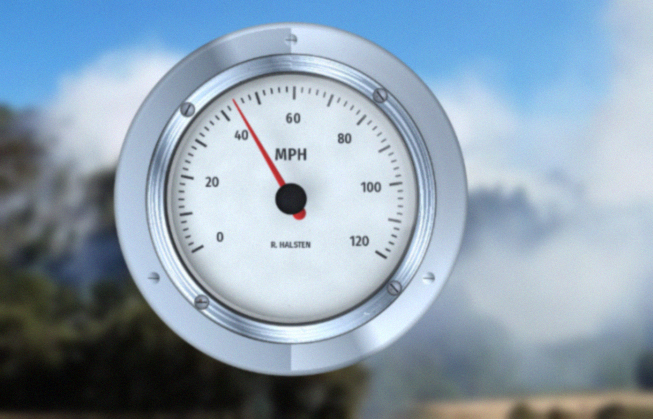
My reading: 44 mph
